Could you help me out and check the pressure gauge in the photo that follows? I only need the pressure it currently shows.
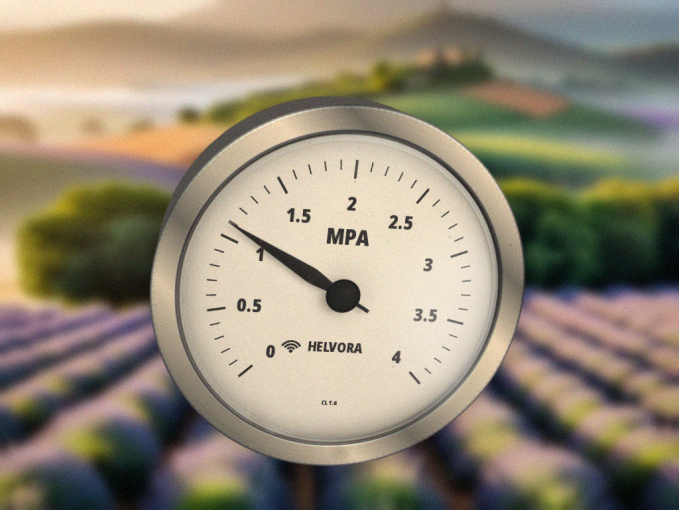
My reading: 1.1 MPa
